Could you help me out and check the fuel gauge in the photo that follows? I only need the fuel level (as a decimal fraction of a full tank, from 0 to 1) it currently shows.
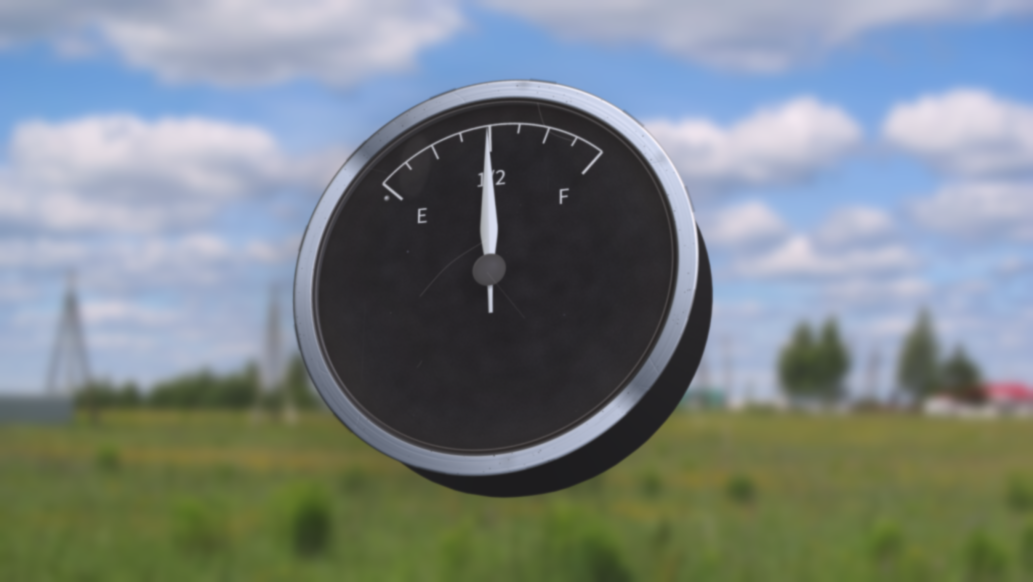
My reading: 0.5
